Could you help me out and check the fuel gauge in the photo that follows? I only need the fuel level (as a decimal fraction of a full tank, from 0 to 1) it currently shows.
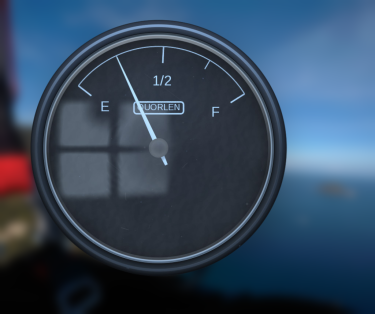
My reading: 0.25
